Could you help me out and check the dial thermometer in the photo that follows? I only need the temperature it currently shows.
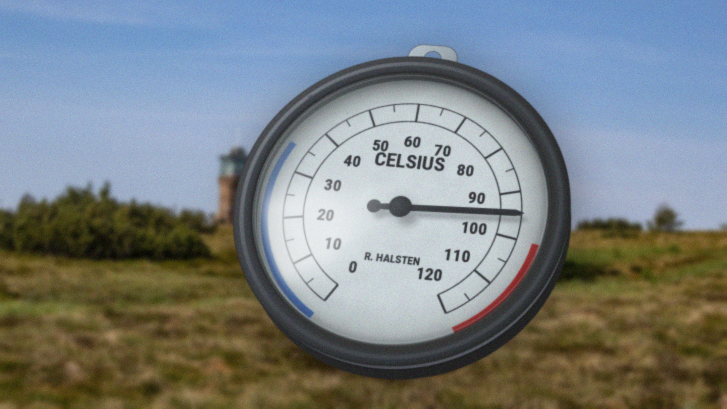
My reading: 95 °C
